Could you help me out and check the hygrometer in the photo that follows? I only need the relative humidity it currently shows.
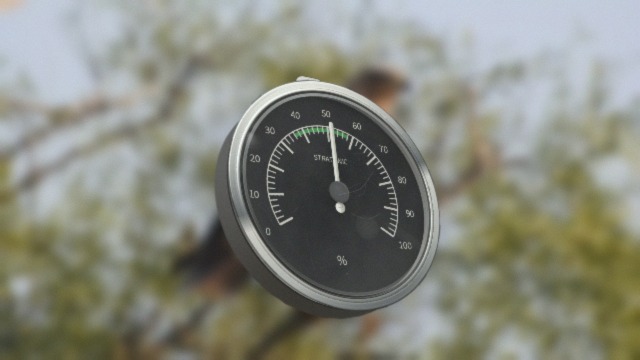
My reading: 50 %
